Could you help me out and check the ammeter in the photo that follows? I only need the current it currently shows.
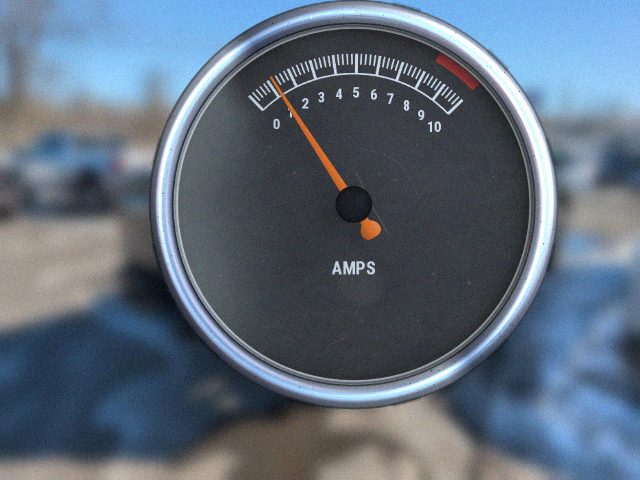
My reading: 1.2 A
